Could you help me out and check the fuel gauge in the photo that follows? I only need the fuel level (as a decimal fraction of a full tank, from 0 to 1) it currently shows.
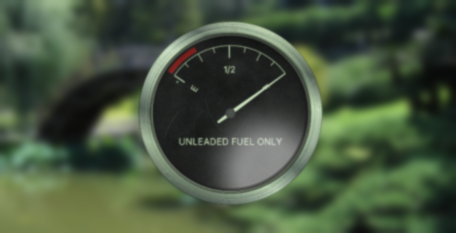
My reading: 1
